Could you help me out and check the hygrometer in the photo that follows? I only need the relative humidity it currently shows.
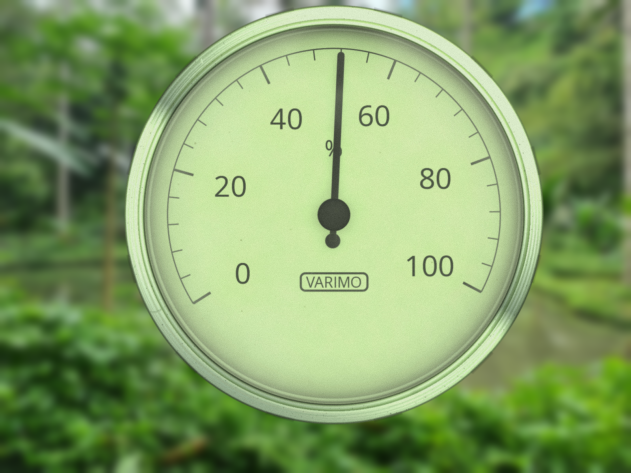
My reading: 52 %
